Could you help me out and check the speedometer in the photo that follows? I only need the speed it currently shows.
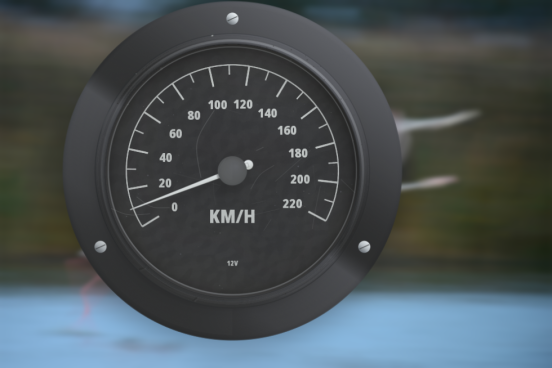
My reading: 10 km/h
